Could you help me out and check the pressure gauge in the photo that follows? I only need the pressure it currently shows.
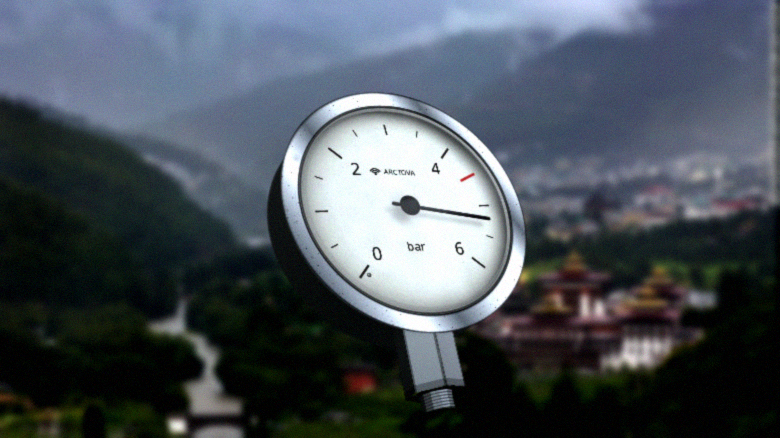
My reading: 5.25 bar
